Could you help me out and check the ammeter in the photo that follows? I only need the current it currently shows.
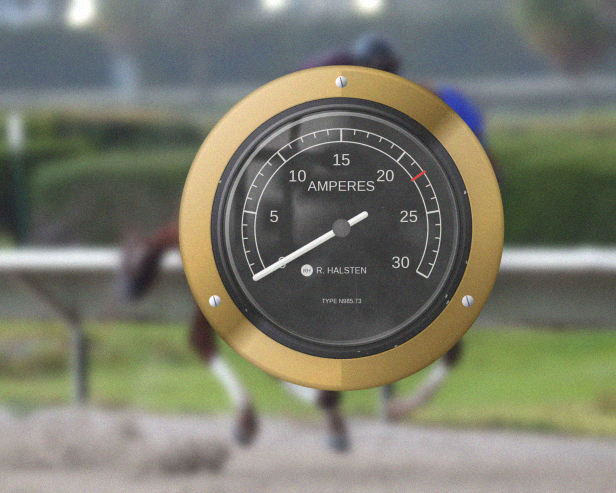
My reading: 0 A
